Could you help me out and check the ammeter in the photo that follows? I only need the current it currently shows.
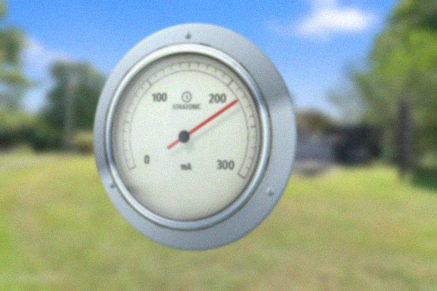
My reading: 220 mA
